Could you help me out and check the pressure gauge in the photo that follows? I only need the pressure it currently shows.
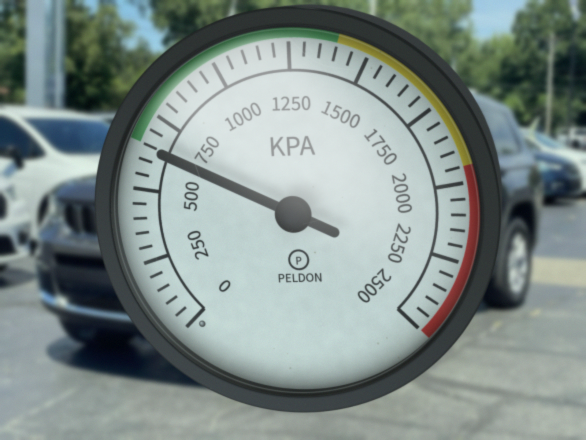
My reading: 650 kPa
